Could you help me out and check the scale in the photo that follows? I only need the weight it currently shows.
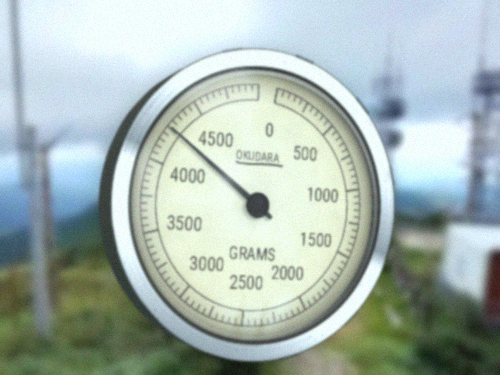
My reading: 4250 g
